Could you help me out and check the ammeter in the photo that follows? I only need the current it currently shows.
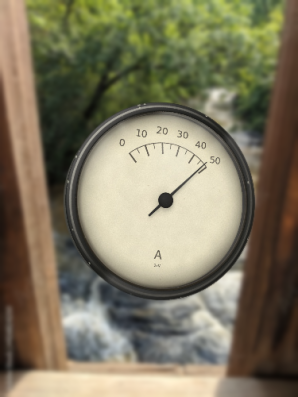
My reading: 47.5 A
